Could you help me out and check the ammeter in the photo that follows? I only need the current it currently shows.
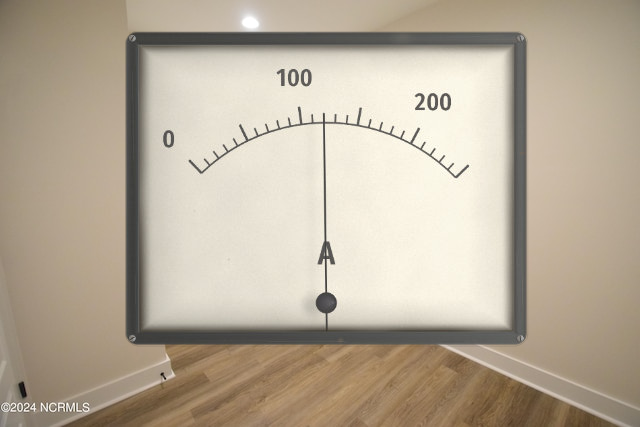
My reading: 120 A
